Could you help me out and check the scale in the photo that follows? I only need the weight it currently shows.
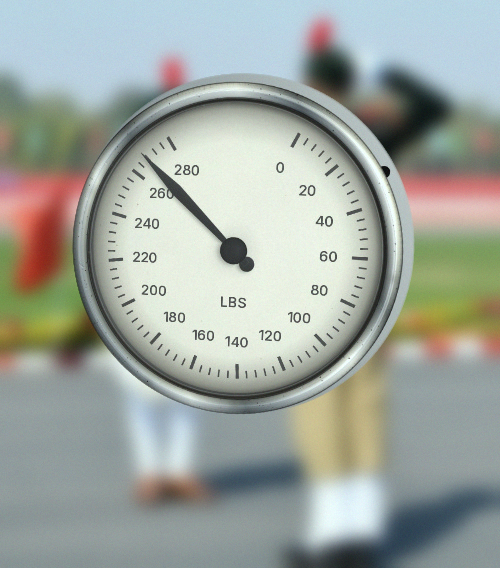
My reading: 268 lb
